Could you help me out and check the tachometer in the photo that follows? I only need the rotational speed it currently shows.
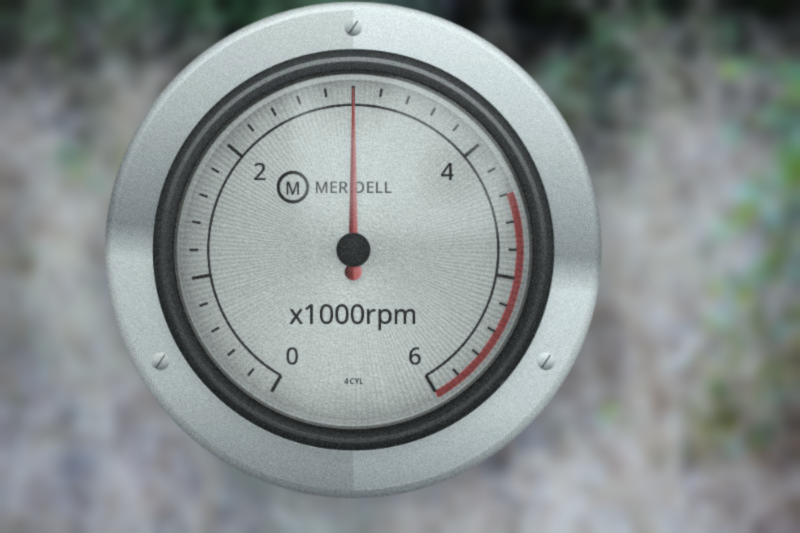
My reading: 3000 rpm
